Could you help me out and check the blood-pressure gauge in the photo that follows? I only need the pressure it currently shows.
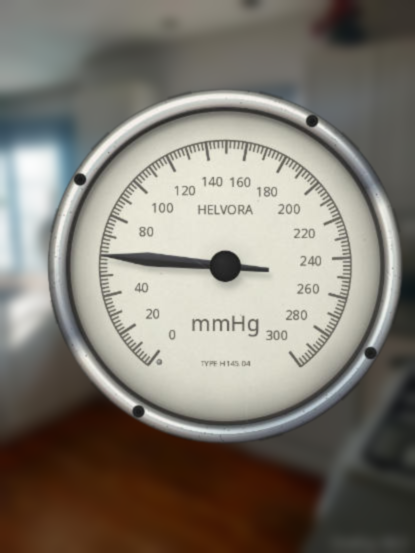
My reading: 60 mmHg
